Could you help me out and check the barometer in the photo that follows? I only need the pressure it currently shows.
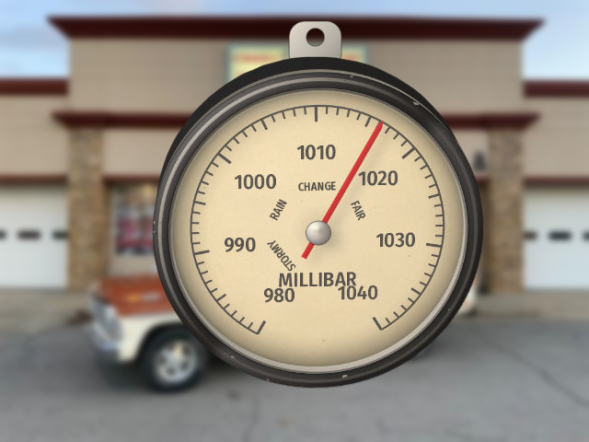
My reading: 1016 mbar
